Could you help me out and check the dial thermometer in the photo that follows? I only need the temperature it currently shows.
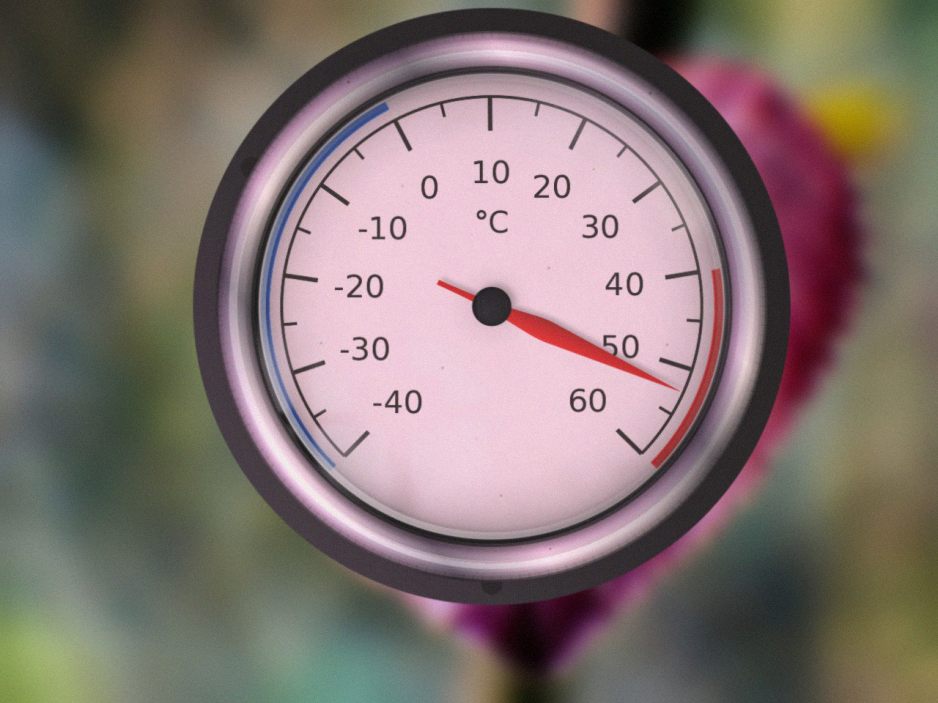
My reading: 52.5 °C
